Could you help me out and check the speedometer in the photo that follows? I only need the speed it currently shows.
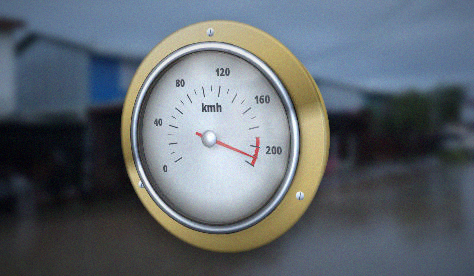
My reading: 210 km/h
